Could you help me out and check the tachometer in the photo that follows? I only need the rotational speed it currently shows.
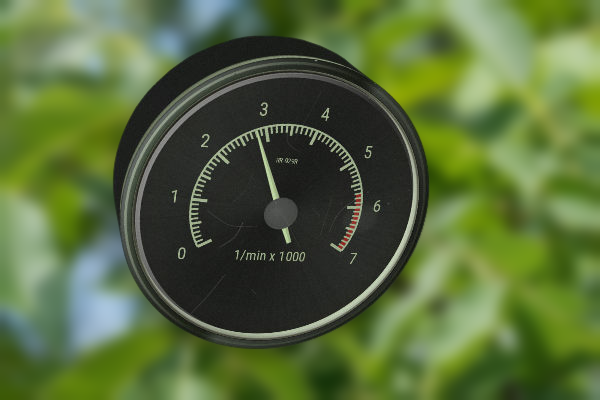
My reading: 2800 rpm
